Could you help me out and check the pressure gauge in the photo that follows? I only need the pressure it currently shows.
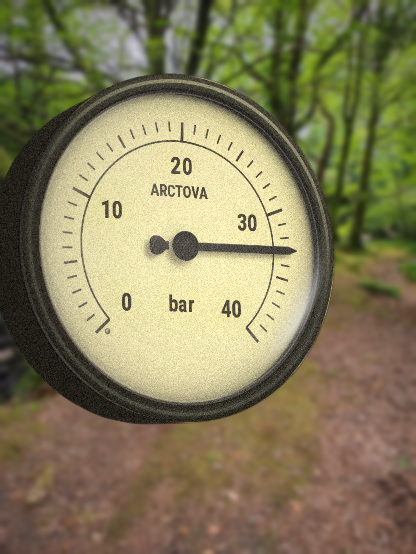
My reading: 33 bar
